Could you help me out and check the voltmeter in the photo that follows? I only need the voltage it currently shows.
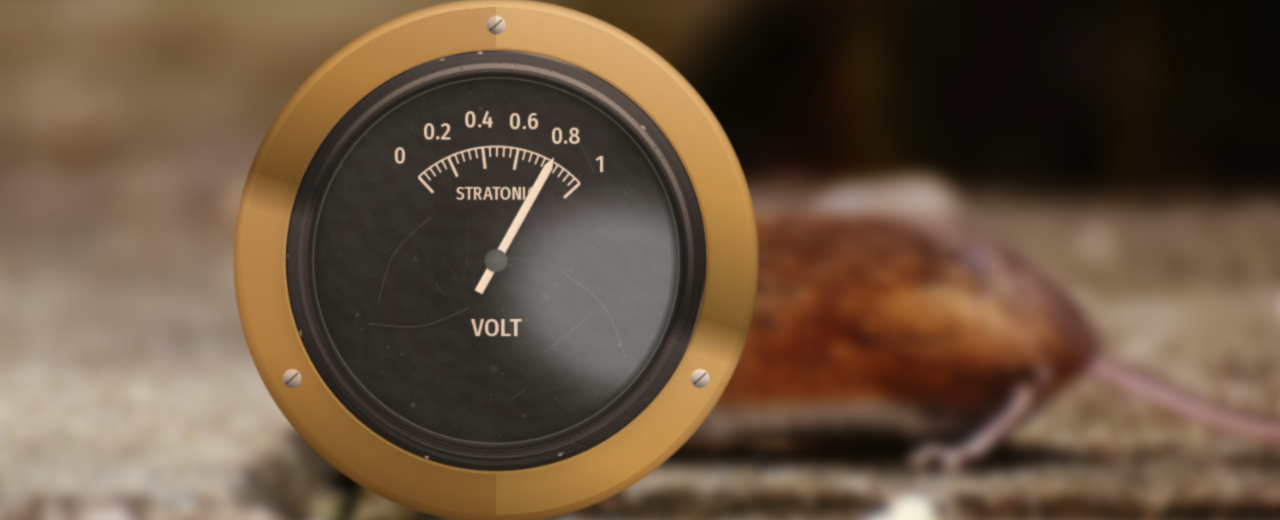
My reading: 0.8 V
